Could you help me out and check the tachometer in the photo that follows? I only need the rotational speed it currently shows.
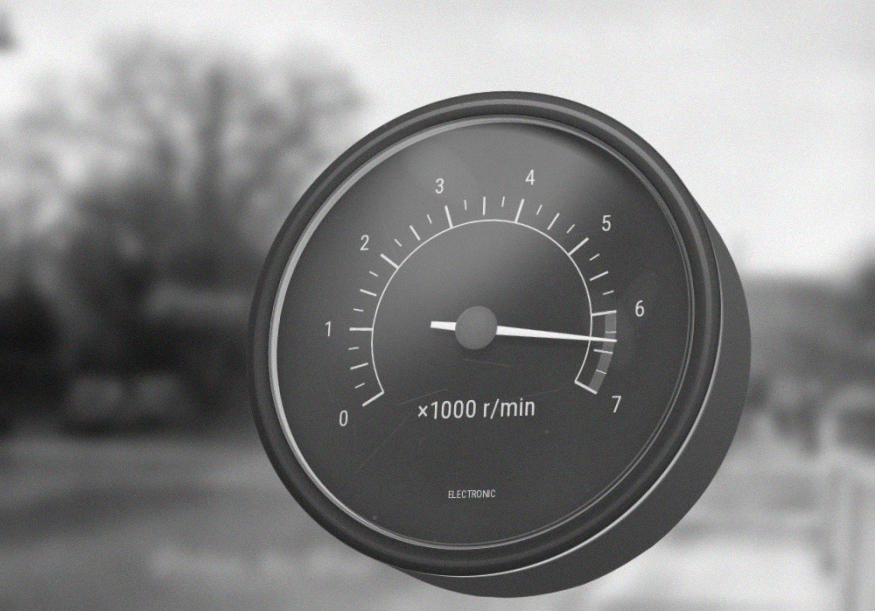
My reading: 6375 rpm
